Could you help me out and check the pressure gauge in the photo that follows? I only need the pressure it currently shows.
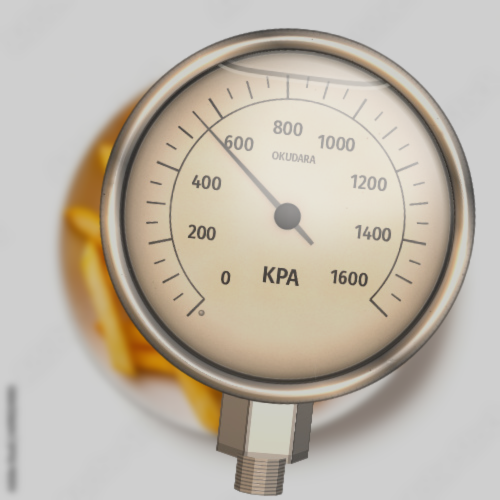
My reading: 550 kPa
